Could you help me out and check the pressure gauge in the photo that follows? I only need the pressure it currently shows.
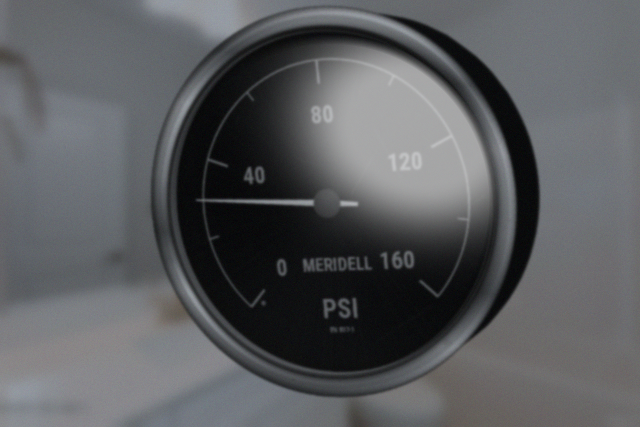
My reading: 30 psi
